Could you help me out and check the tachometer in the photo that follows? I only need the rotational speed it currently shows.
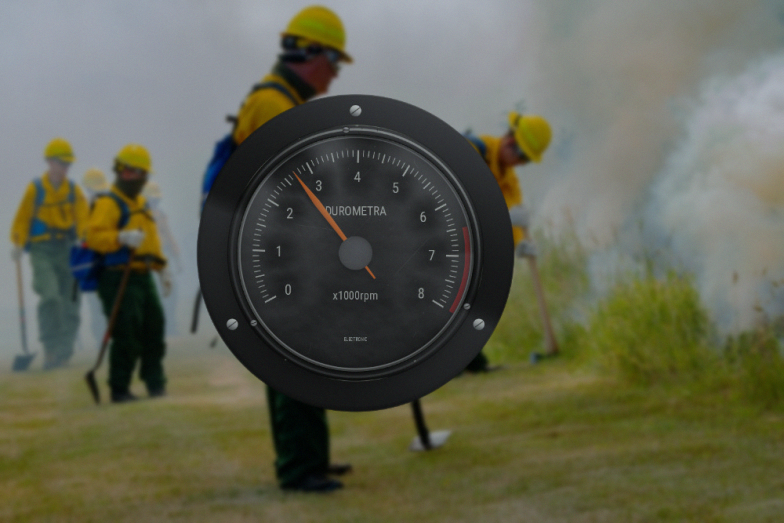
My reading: 2700 rpm
